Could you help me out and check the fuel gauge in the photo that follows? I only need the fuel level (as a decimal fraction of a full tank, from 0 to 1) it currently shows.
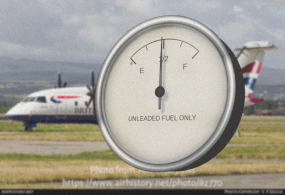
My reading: 0.5
